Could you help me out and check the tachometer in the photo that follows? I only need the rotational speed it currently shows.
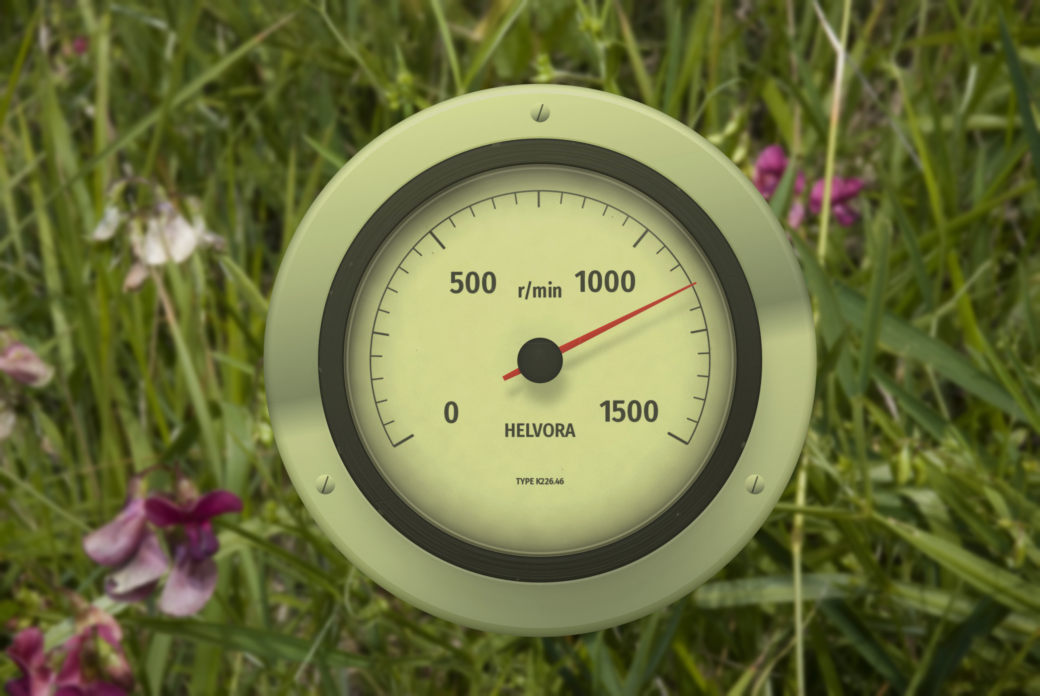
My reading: 1150 rpm
